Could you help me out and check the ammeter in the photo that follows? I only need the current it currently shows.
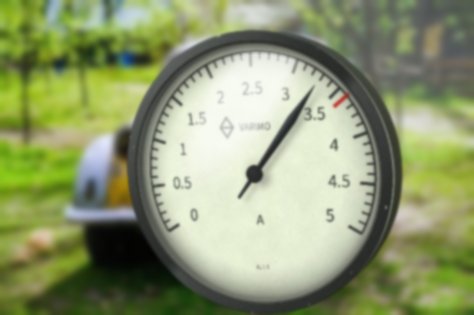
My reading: 3.3 A
